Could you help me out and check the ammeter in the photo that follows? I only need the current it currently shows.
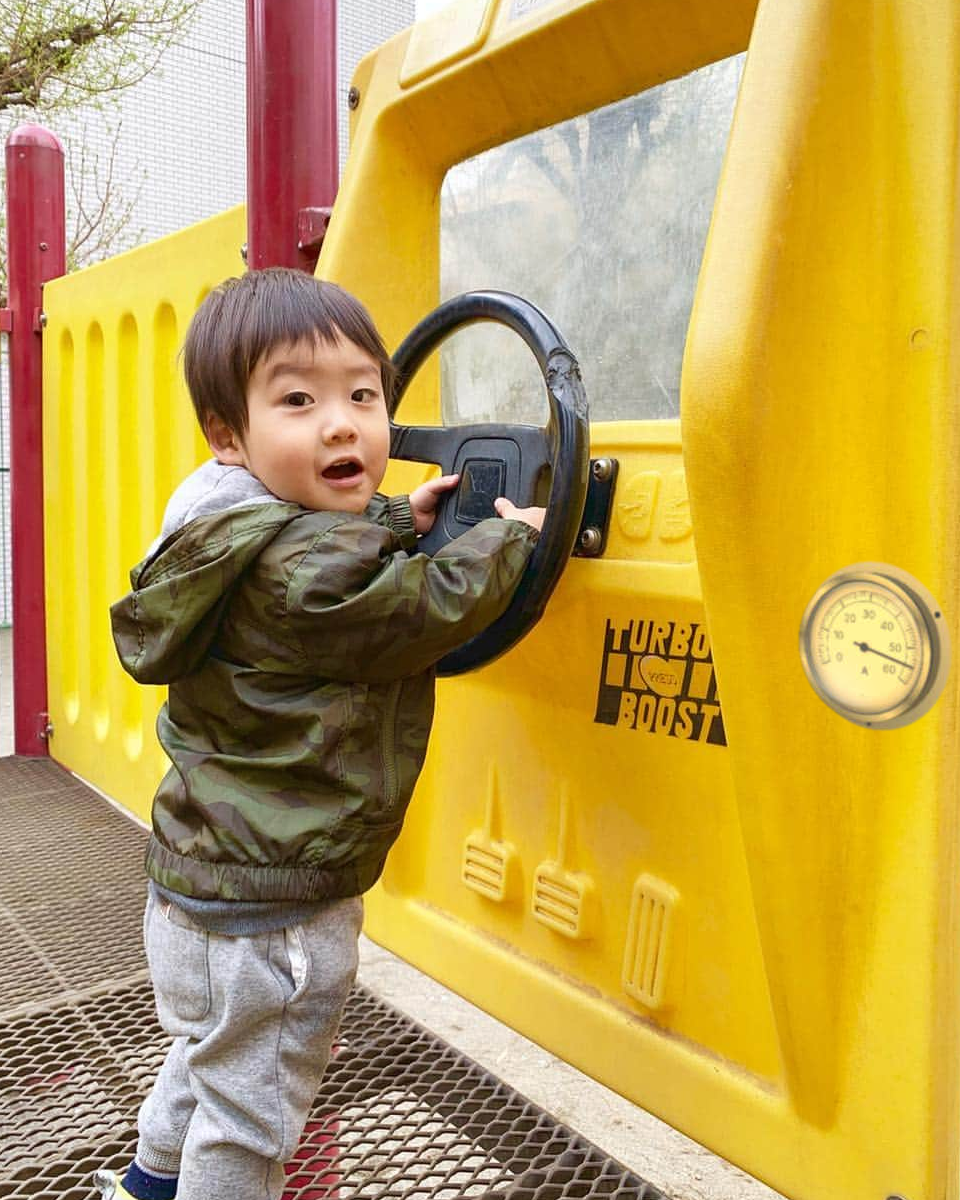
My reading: 55 A
